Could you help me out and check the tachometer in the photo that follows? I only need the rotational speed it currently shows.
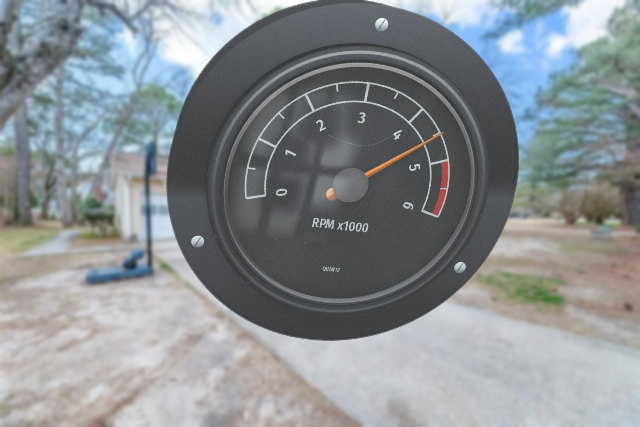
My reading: 4500 rpm
